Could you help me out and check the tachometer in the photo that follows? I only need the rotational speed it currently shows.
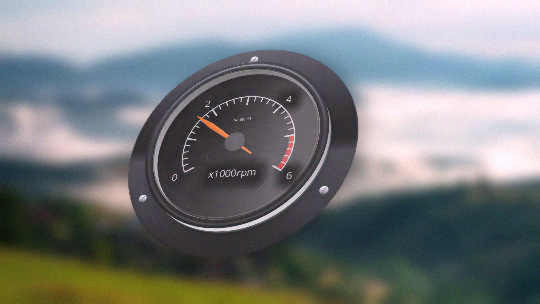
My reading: 1600 rpm
